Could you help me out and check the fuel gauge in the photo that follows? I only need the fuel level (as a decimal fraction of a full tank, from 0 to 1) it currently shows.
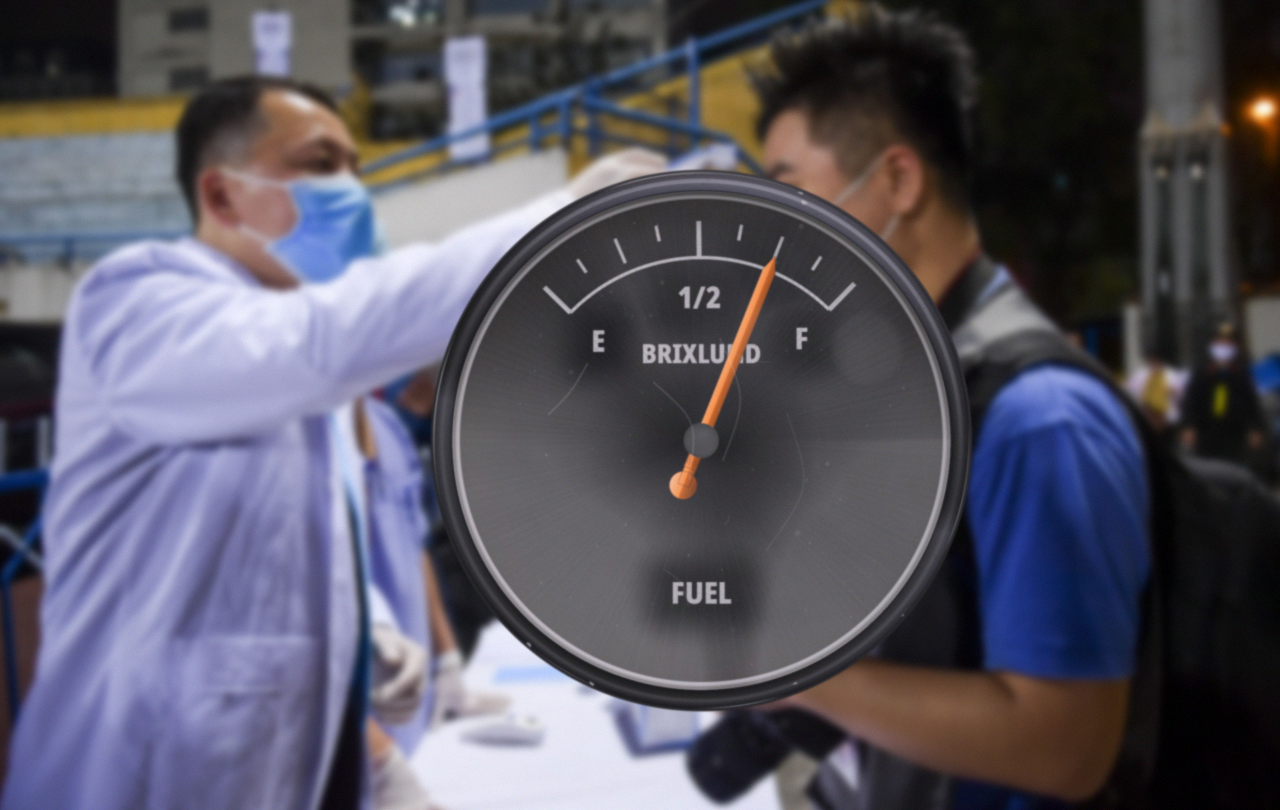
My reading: 0.75
